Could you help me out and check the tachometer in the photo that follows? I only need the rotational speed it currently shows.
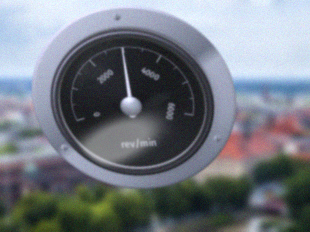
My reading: 3000 rpm
